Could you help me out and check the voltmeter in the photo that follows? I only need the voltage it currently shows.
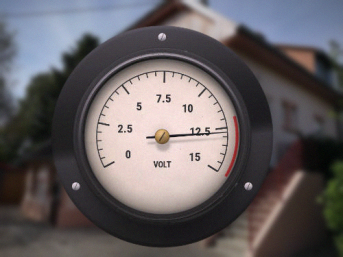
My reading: 12.75 V
